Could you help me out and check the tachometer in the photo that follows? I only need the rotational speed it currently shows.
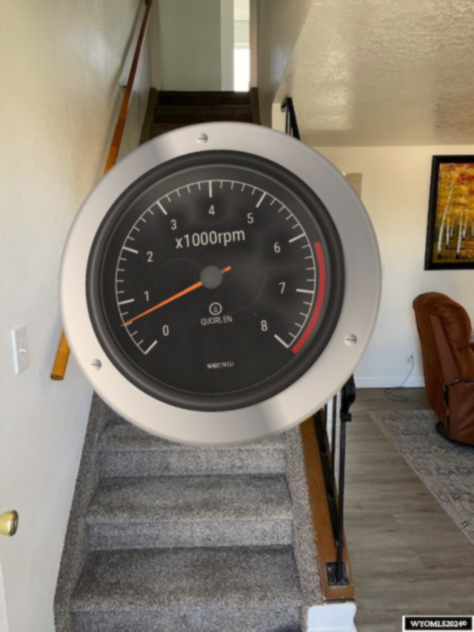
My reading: 600 rpm
